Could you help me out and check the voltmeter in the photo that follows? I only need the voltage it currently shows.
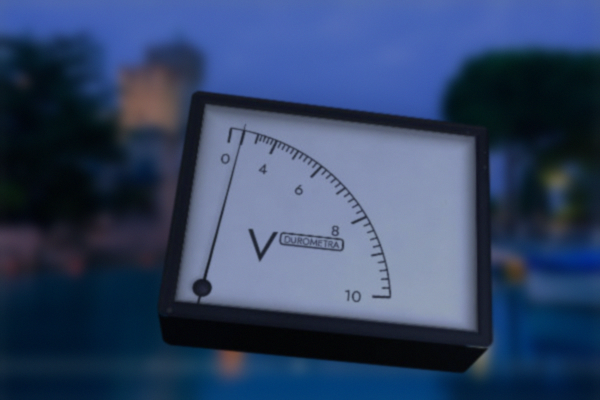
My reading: 2 V
